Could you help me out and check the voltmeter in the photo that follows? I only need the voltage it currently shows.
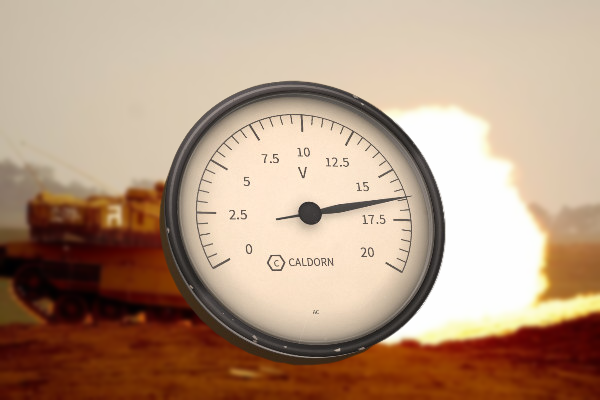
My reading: 16.5 V
